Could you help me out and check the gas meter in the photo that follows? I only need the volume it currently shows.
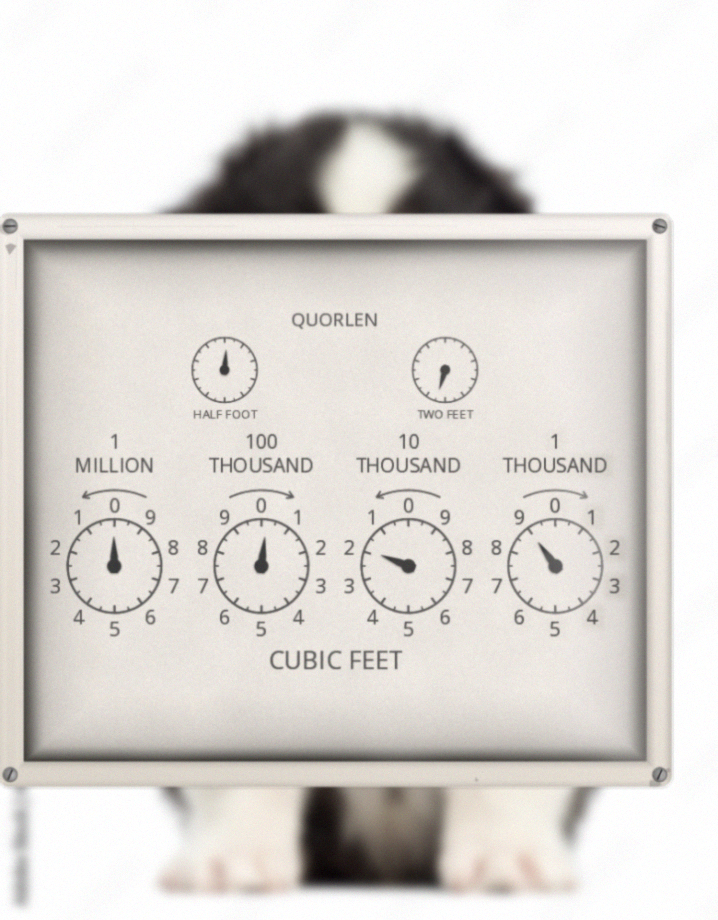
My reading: 1900 ft³
